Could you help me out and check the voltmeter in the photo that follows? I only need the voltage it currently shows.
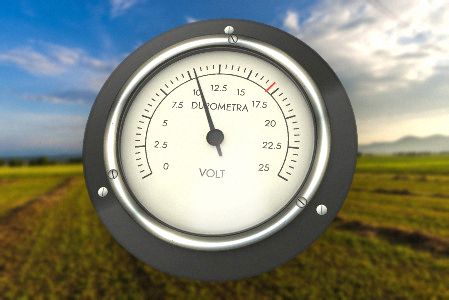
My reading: 10.5 V
